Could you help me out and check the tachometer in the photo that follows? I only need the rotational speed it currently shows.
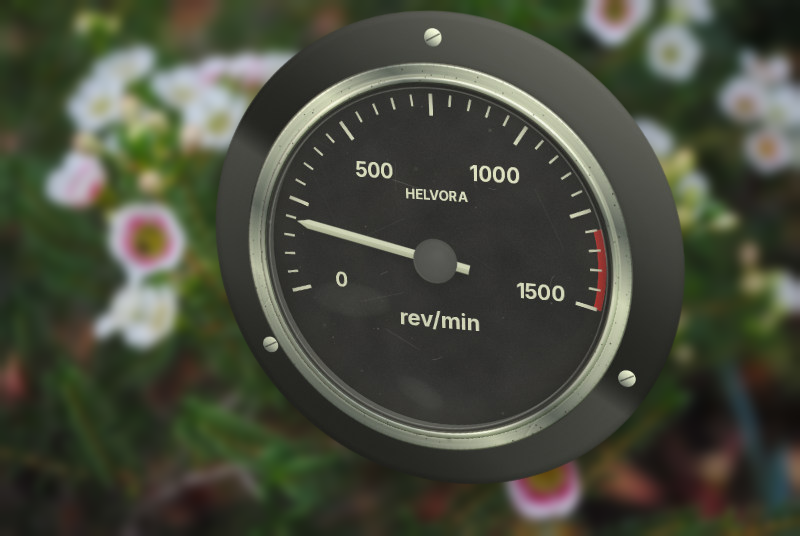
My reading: 200 rpm
